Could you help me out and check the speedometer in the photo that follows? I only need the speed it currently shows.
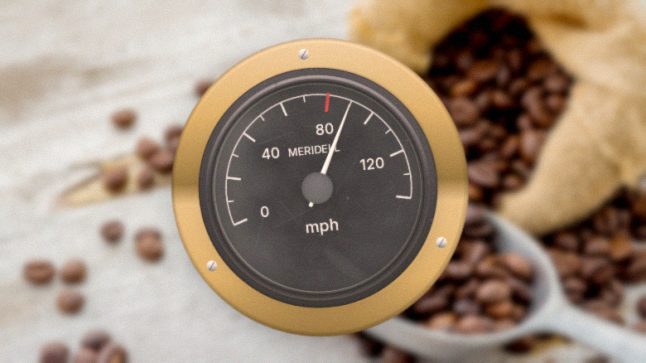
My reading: 90 mph
